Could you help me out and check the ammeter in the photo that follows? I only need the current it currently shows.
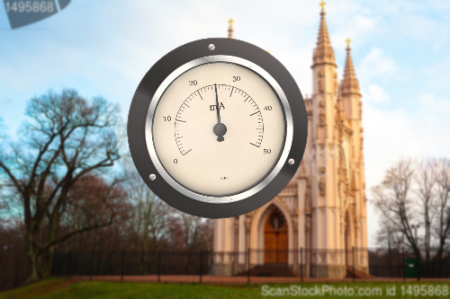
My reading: 25 mA
